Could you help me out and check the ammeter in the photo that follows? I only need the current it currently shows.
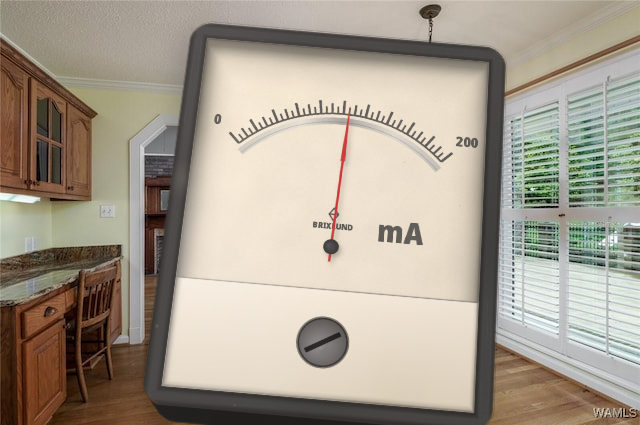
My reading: 105 mA
